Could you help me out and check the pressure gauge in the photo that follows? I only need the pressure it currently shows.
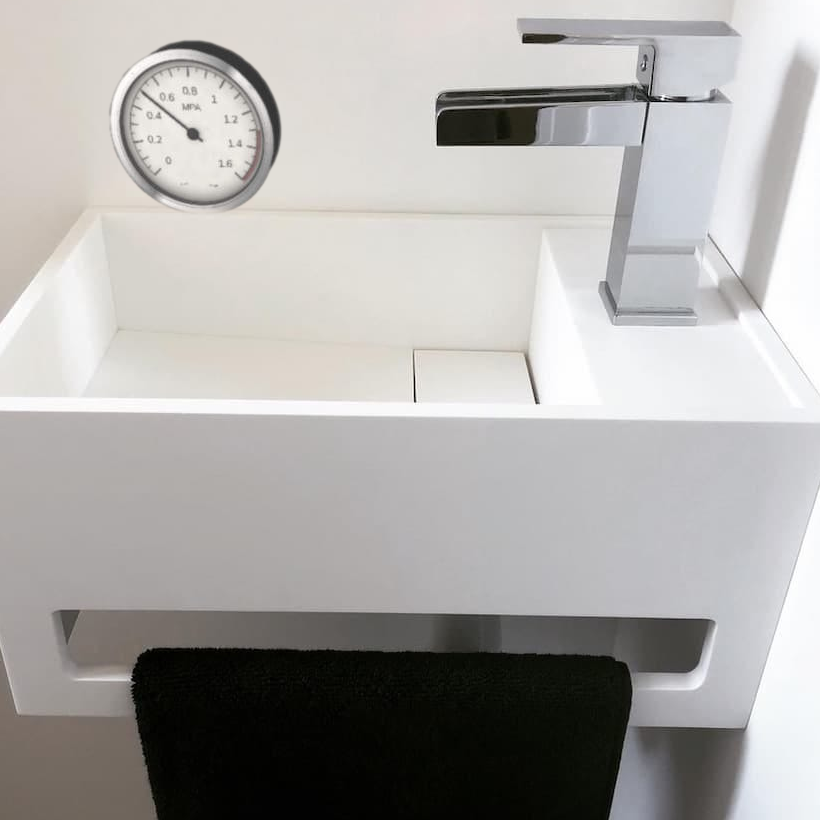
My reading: 0.5 MPa
